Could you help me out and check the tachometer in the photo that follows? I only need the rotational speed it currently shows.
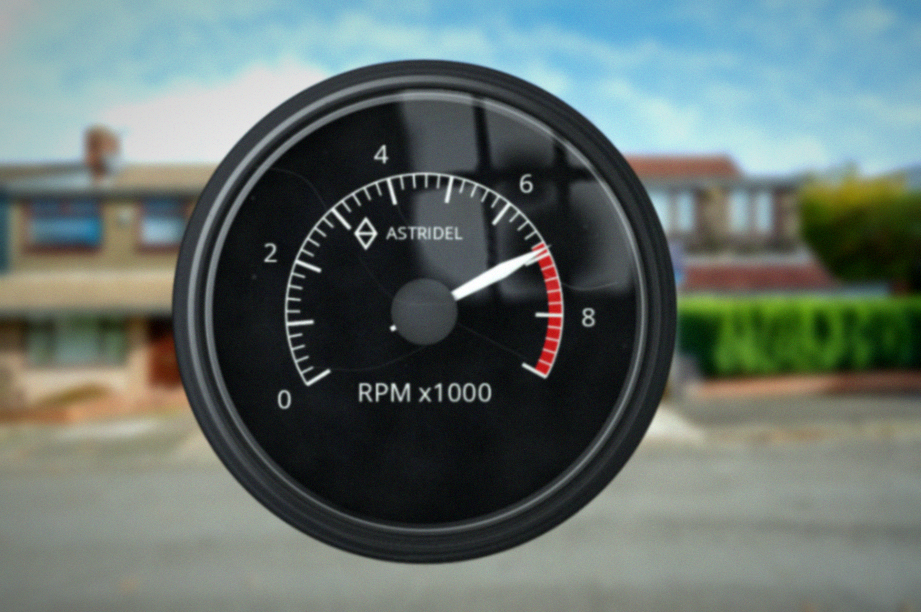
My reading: 6900 rpm
